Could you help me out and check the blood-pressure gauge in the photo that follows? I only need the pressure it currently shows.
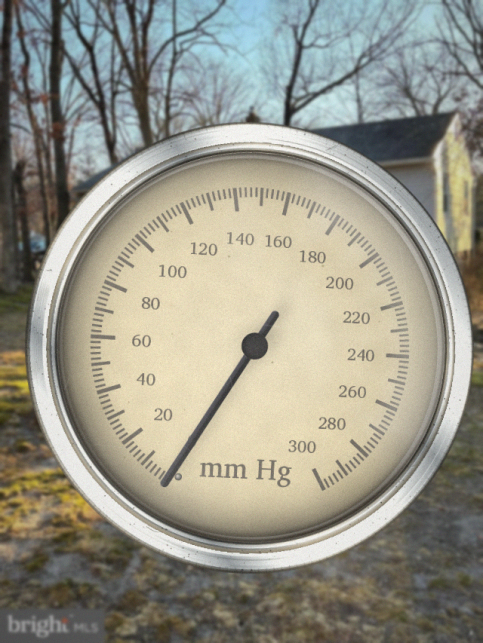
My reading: 0 mmHg
